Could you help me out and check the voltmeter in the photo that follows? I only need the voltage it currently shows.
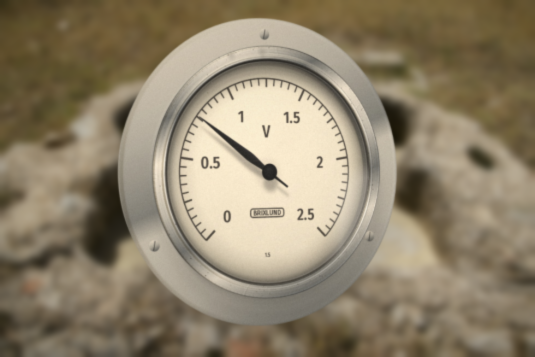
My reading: 0.75 V
